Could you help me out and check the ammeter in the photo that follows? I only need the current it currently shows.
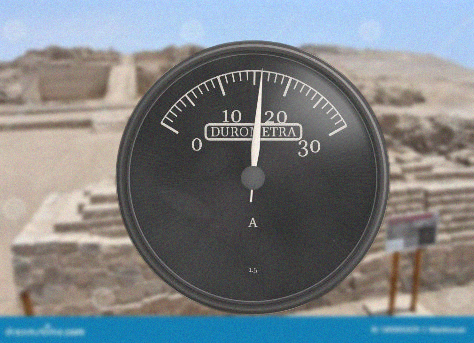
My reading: 16 A
